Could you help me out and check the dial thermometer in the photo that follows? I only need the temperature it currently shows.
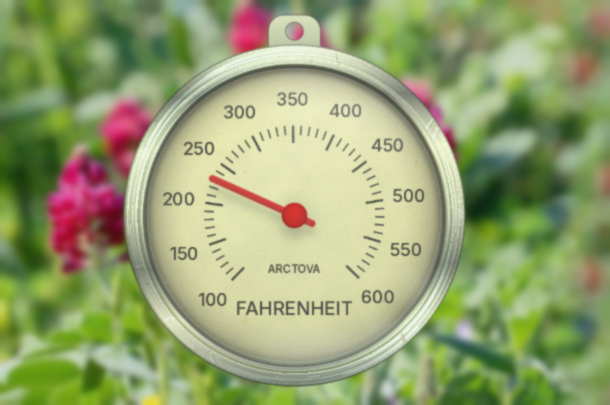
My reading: 230 °F
